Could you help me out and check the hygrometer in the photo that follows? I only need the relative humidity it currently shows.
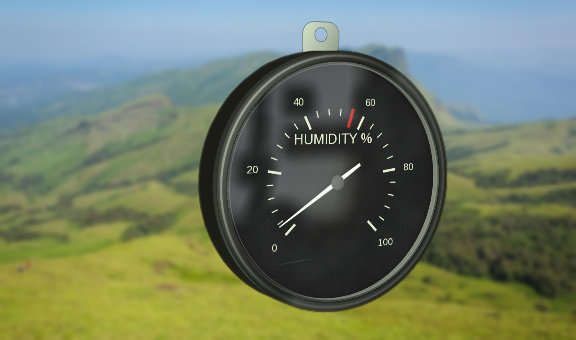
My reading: 4 %
